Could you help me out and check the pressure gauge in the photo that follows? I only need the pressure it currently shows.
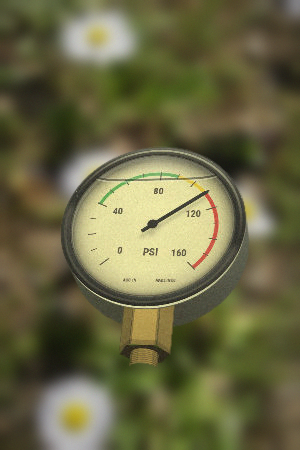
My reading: 110 psi
